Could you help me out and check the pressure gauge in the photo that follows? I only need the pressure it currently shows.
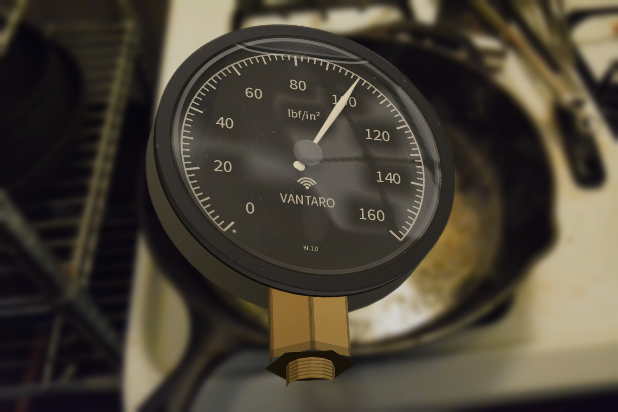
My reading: 100 psi
